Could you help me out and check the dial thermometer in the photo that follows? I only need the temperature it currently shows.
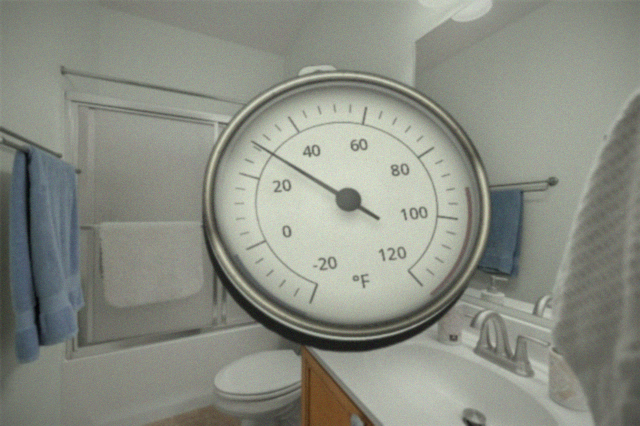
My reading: 28 °F
